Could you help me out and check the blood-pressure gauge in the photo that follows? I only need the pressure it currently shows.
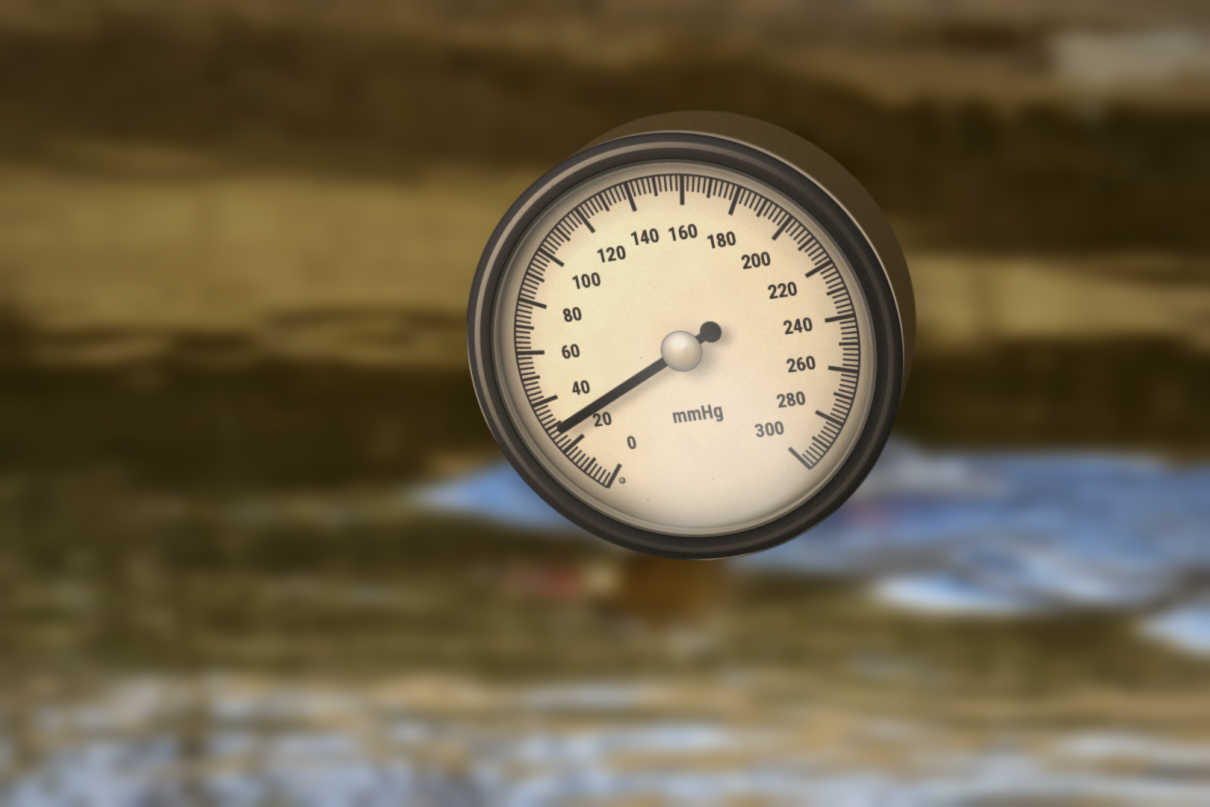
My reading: 28 mmHg
